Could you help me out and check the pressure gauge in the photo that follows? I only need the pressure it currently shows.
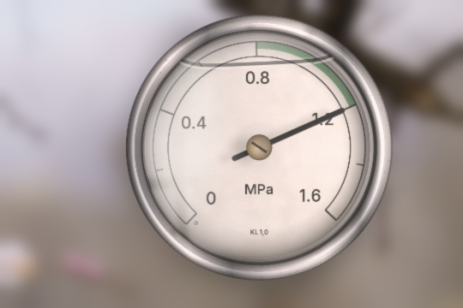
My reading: 1.2 MPa
